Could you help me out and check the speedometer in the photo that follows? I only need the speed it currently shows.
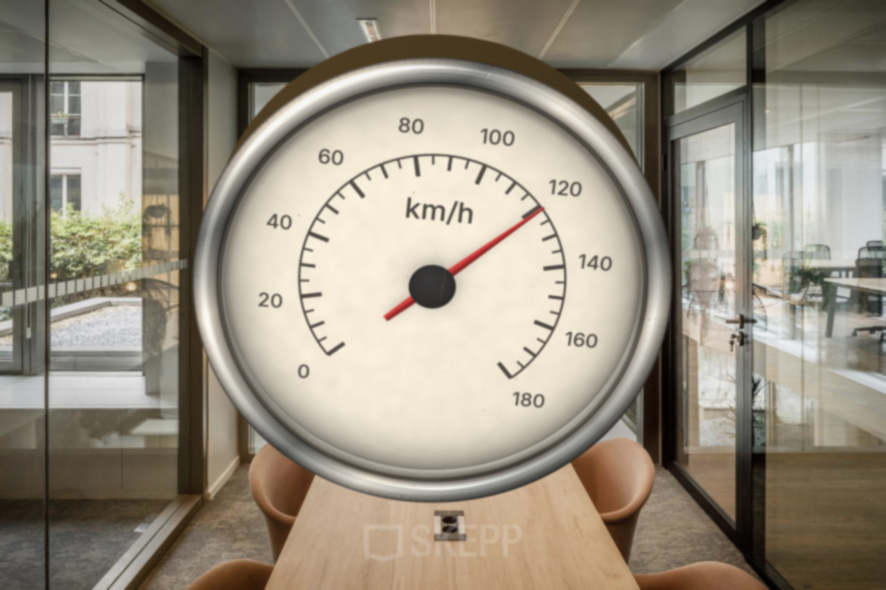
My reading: 120 km/h
